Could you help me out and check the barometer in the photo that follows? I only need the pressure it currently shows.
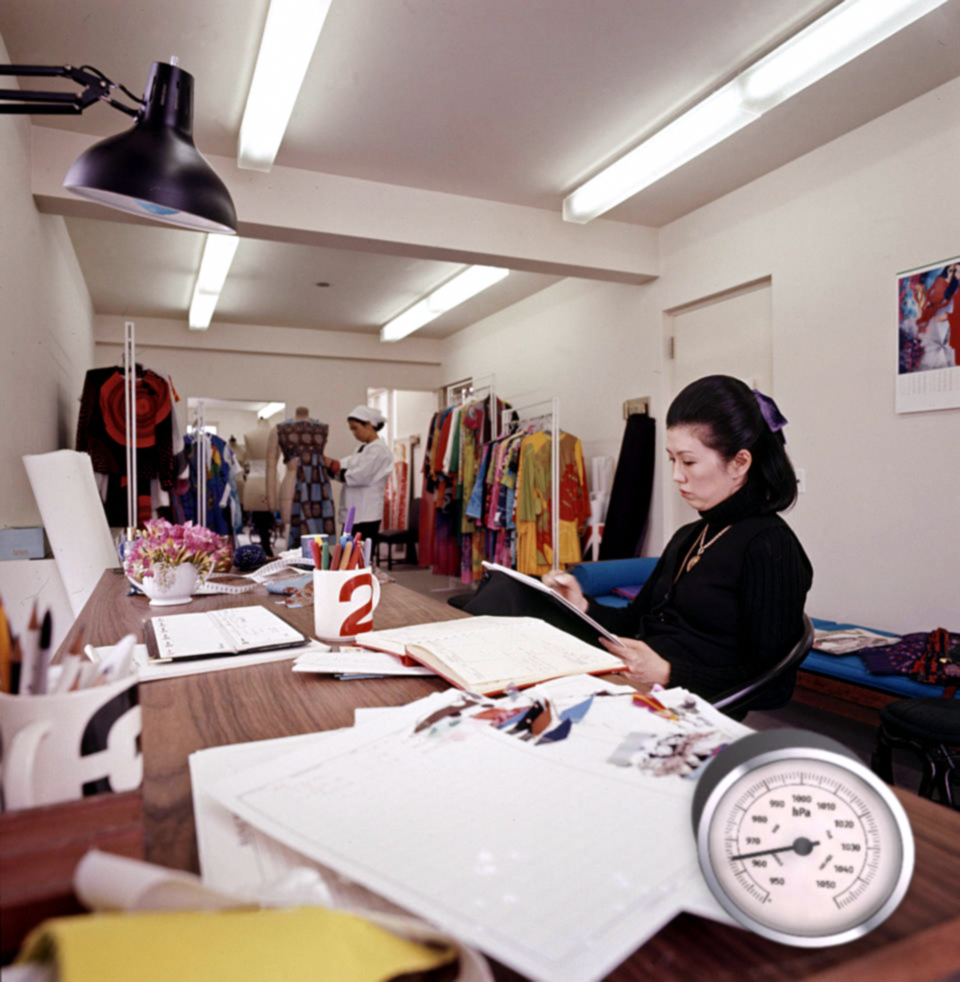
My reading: 965 hPa
